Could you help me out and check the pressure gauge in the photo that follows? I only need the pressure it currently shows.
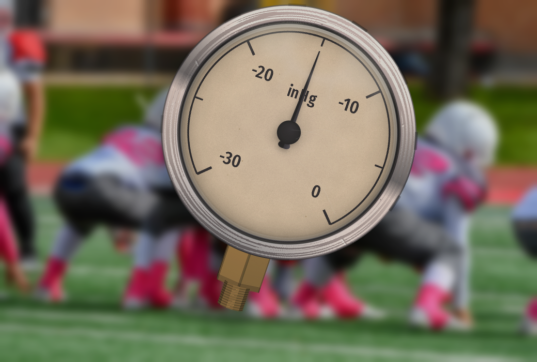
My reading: -15 inHg
